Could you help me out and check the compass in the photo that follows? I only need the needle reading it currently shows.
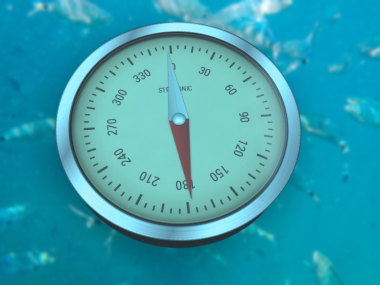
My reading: 177.5 °
